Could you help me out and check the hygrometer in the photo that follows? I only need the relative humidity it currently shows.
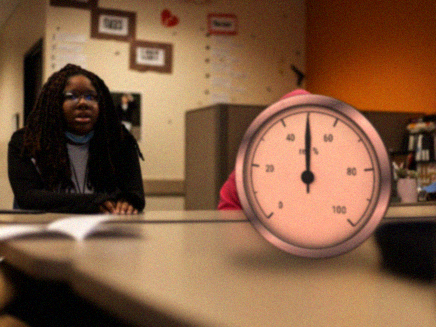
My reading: 50 %
